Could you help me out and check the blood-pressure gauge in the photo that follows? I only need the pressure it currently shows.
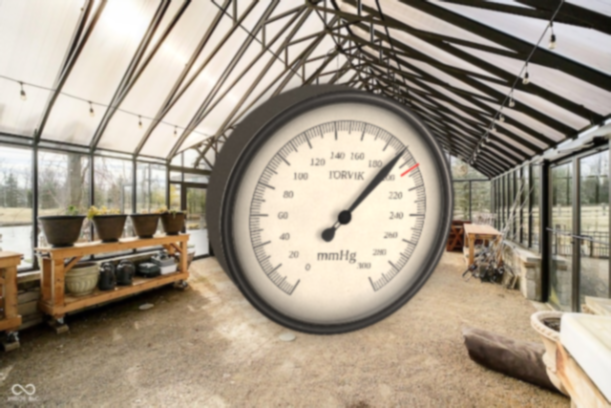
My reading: 190 mmHg
